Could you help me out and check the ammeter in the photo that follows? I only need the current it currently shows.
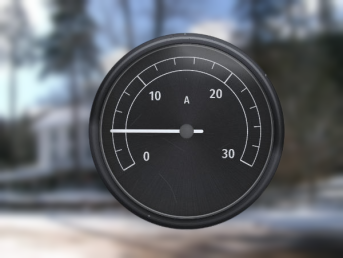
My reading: 4 A
